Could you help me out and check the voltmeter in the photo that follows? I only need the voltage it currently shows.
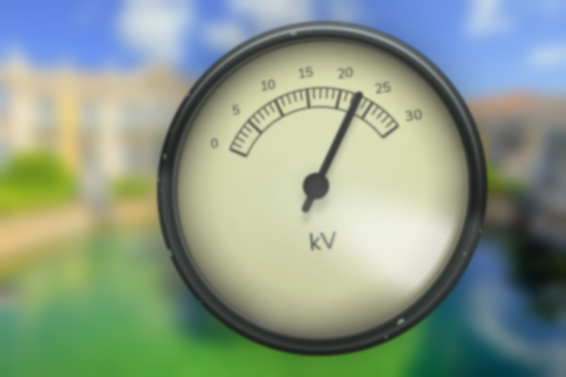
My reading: 23 kV
